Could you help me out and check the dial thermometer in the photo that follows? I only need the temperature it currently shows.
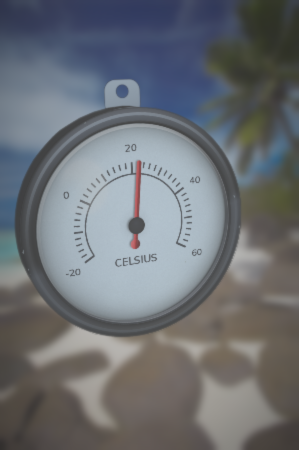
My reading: 22 °C
